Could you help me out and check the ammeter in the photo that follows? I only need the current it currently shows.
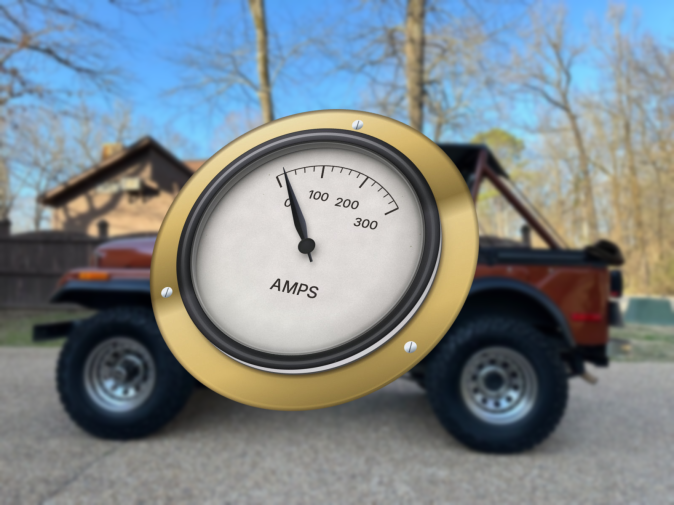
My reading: 20 A
